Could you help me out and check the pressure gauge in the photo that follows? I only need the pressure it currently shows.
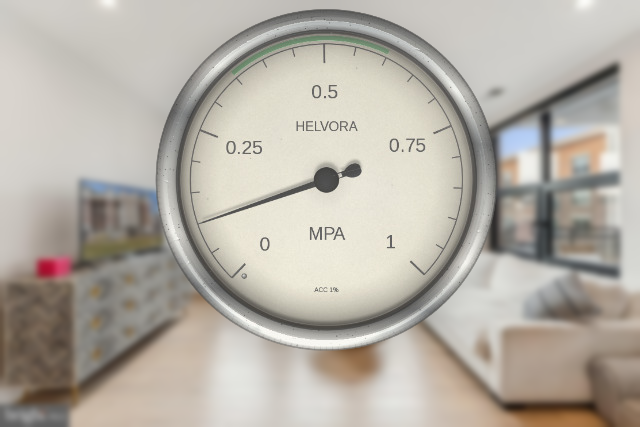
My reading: 0.1 MPa
